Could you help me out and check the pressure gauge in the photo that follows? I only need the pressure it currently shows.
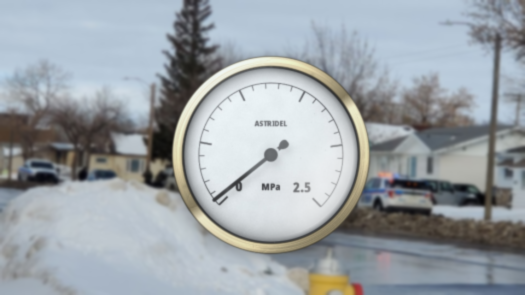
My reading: 0.05 MPa
